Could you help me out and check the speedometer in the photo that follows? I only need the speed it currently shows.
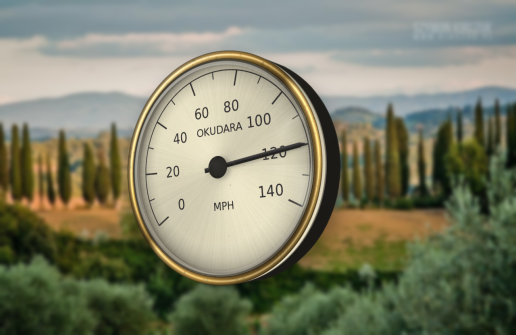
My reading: 120 mph
